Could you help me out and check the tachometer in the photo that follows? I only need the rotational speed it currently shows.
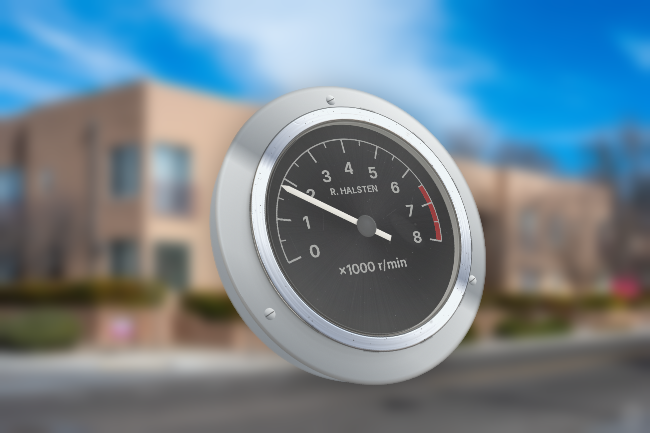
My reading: 1750 rpm
